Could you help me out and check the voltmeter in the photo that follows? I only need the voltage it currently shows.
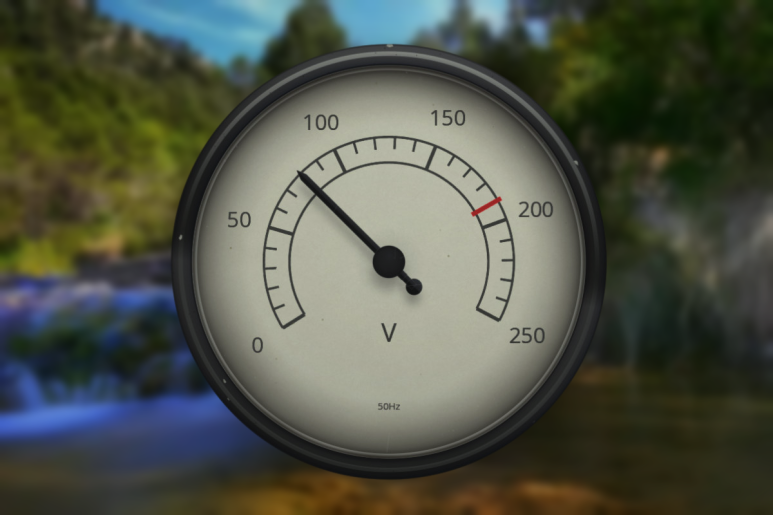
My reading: 80 V
